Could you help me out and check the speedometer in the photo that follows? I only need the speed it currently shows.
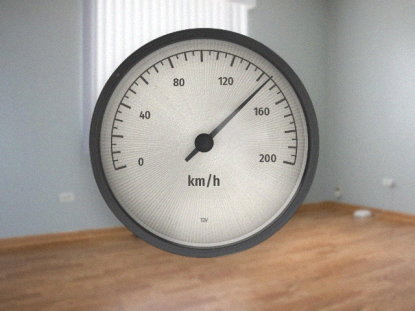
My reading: 145 km/h
